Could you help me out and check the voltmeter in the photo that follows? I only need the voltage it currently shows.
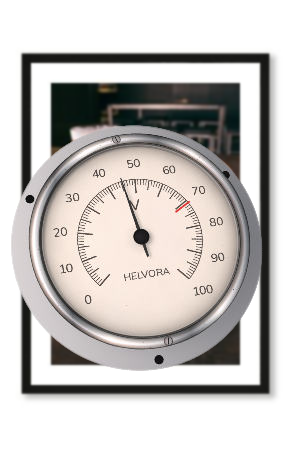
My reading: 45 V
